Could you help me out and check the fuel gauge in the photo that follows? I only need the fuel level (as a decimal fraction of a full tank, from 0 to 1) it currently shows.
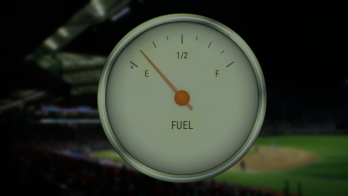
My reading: 0.125
